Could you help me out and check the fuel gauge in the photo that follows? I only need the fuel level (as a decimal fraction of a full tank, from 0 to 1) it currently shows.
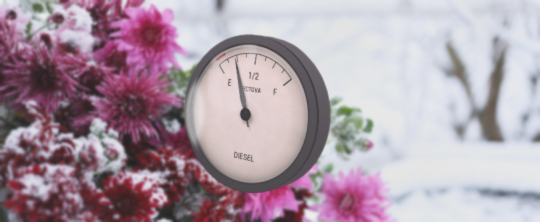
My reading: 0.25
